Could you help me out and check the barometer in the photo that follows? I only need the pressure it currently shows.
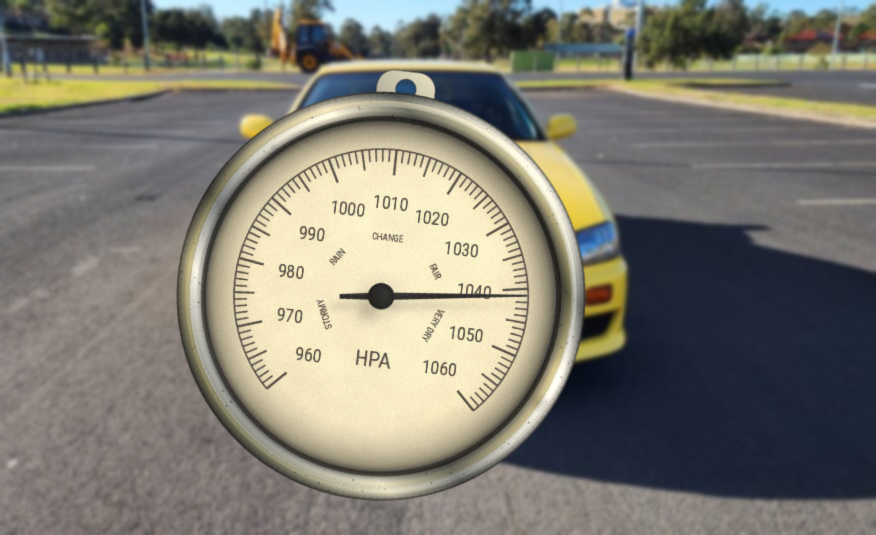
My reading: 1041 hPa
